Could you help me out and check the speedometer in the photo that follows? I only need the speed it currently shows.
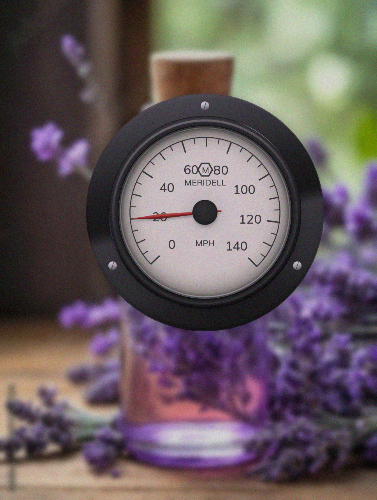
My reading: 20 mph
